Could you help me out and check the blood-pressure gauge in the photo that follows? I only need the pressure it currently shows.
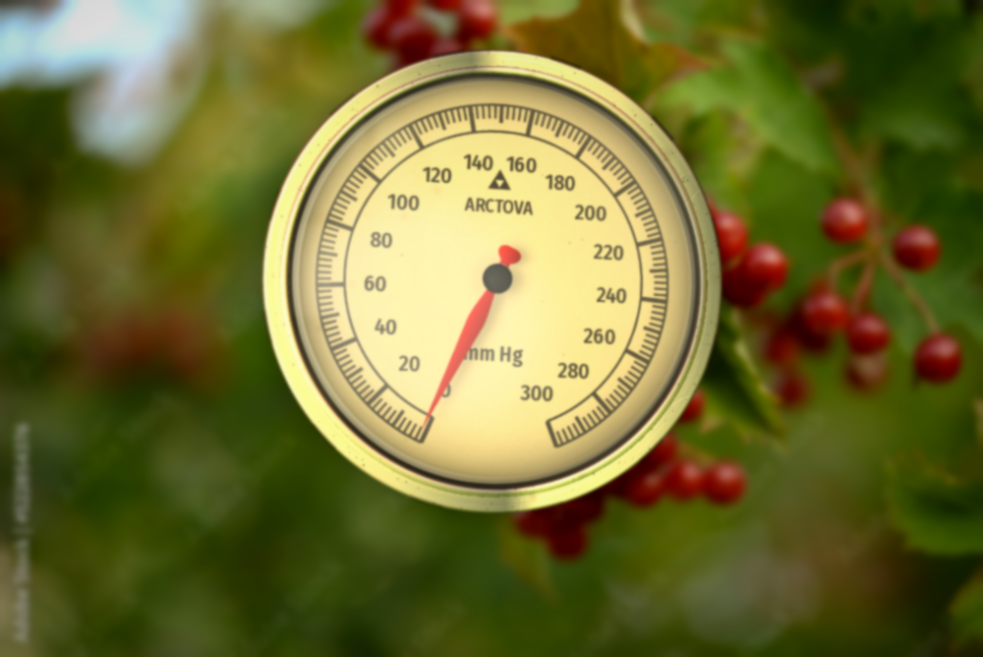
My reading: 2 mmHg
